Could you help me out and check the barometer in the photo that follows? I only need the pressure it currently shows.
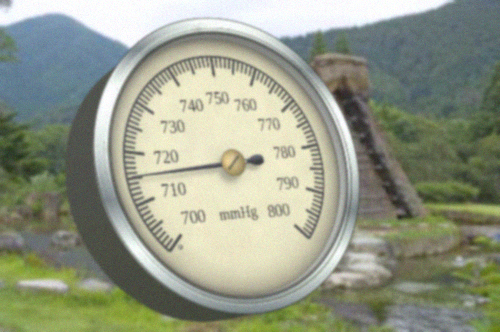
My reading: 715 mmHg
